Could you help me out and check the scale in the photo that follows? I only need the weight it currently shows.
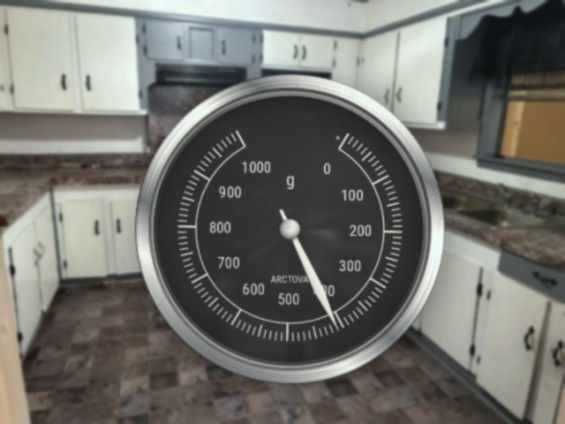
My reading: 410 g
